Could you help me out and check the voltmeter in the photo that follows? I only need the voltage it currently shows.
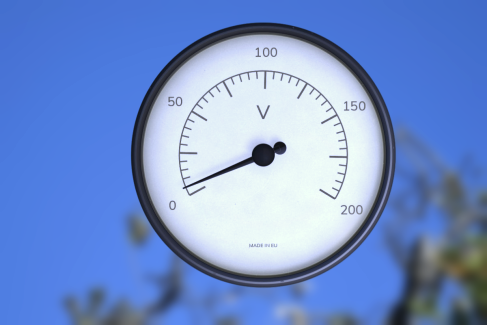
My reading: 5 V
